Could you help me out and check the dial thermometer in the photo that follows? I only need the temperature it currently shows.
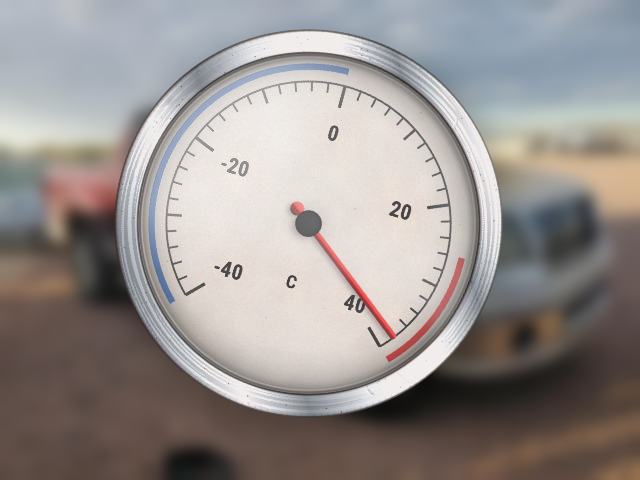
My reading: 38 °C
